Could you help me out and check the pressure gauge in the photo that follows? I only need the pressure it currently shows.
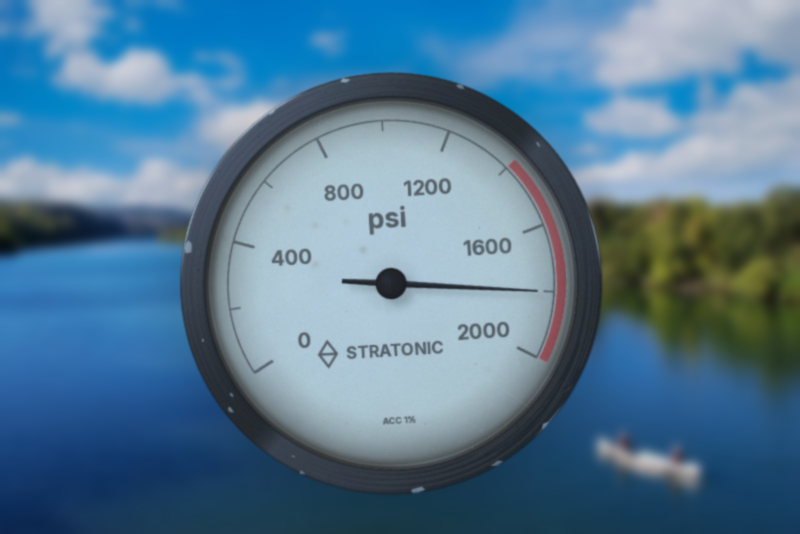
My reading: 1800 psi
